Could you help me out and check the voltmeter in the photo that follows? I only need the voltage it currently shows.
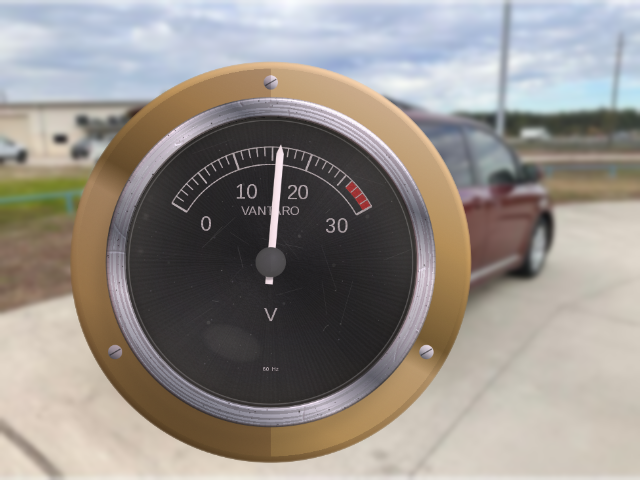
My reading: 16 V
